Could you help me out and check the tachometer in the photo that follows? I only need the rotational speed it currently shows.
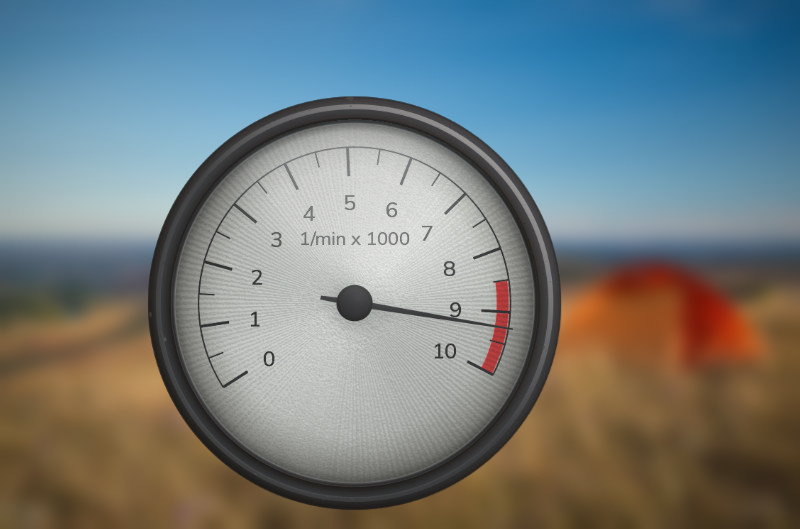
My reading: 9250 rpm
